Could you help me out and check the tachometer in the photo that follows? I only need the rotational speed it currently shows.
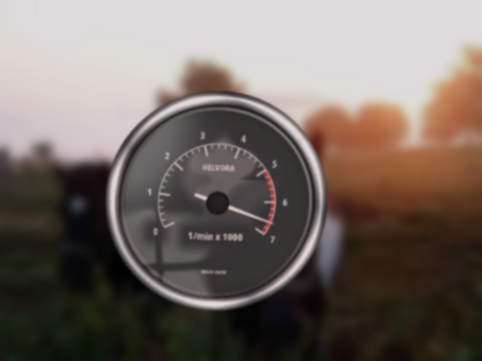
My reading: 6600 rpm
